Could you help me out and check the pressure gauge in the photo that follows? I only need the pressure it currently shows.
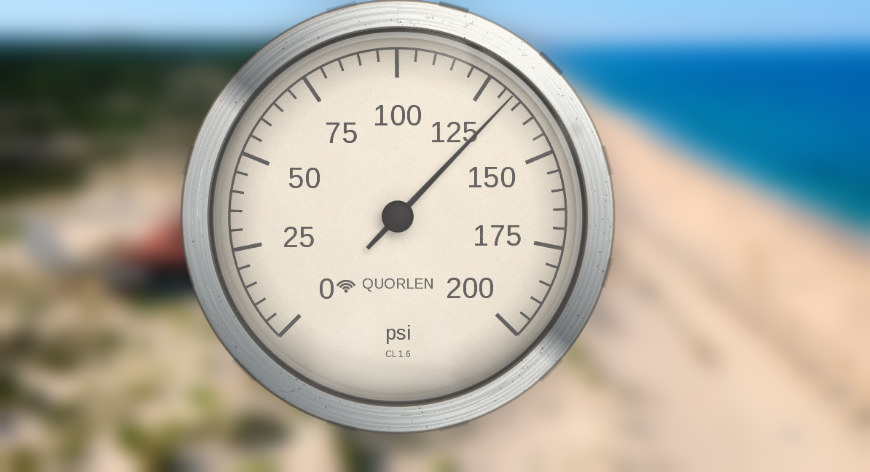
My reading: 132.5 psi
